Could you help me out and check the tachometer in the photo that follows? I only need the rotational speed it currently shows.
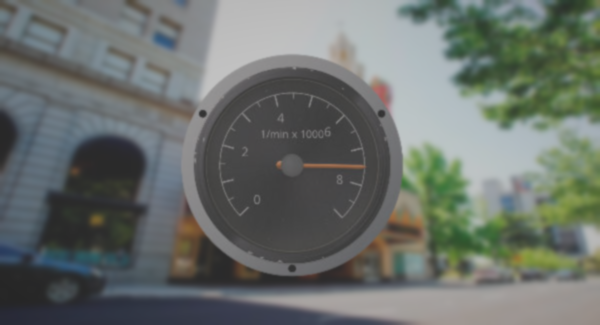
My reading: 7500 rpm
